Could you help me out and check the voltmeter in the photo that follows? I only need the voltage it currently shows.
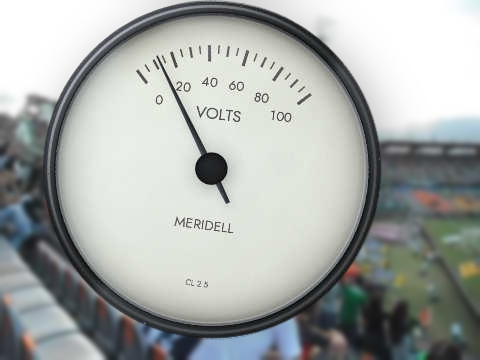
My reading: 12.5 V
